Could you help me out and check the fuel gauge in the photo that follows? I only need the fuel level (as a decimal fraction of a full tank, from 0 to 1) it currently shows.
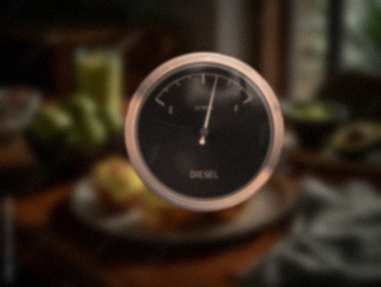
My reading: 0.625
